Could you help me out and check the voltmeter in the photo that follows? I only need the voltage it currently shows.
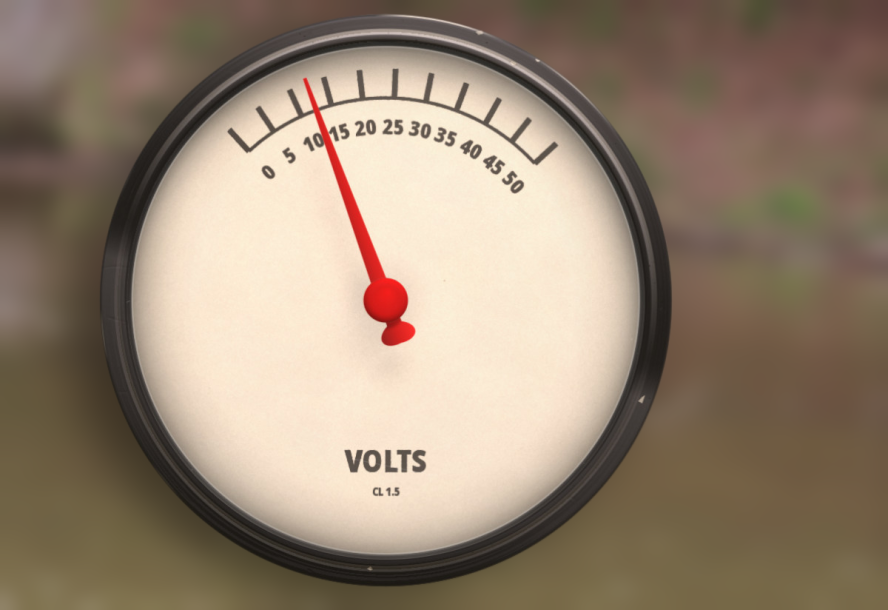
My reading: 12.5 V
